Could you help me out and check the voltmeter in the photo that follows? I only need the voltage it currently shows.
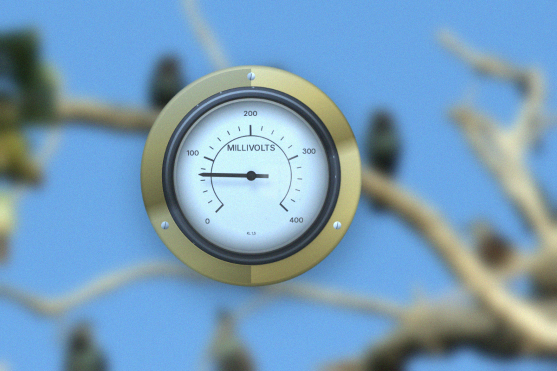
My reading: 70 mV
